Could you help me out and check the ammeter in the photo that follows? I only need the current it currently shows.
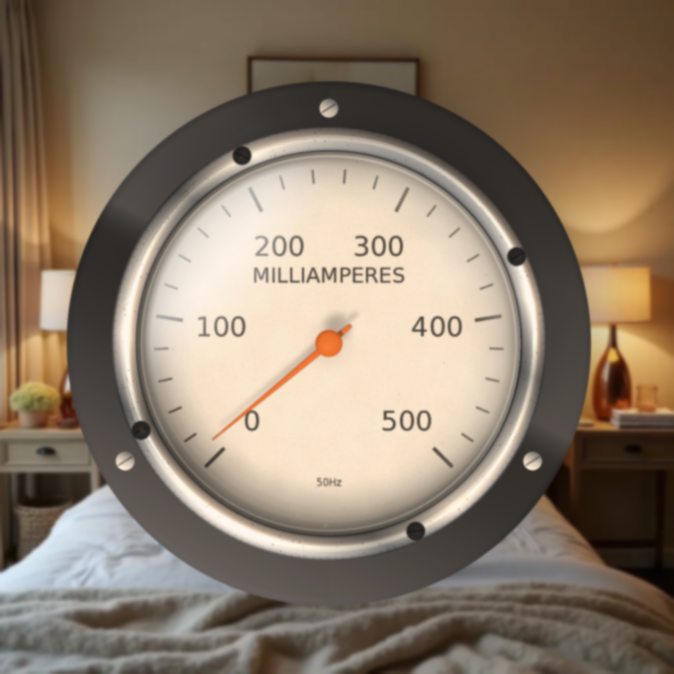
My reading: 10 mA
